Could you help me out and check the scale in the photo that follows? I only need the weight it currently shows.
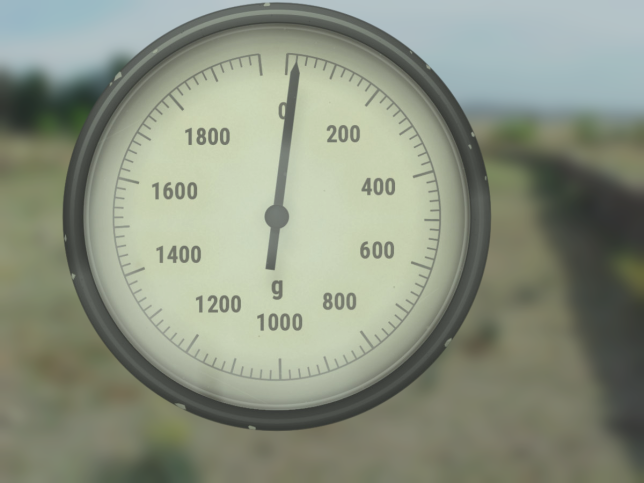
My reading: 20 g
